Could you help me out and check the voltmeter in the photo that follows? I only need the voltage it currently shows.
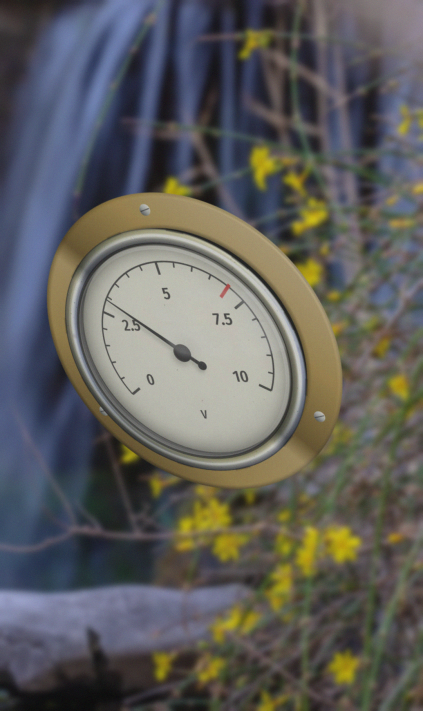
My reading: 3 V
